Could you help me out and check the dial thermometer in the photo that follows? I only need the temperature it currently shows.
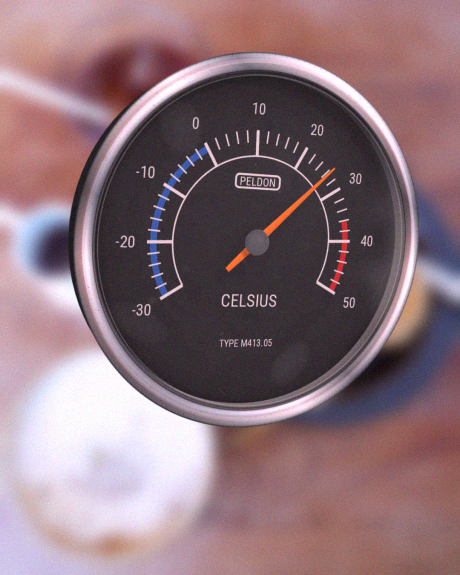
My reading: 26 °C
